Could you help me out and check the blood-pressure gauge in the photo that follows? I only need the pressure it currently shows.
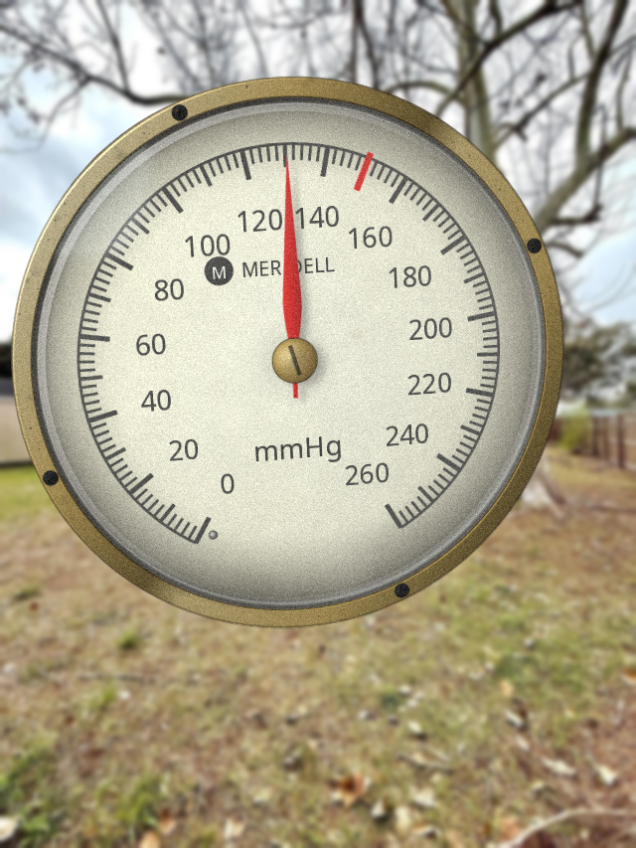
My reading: 130 mmHg
